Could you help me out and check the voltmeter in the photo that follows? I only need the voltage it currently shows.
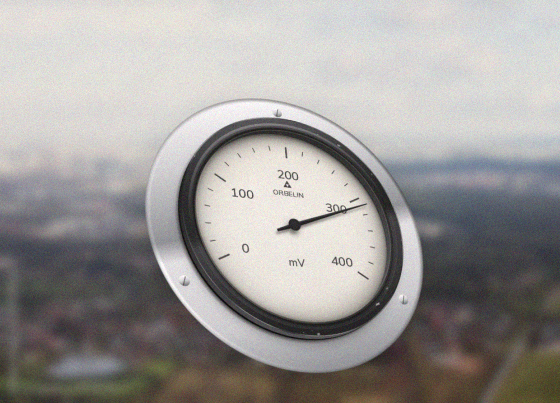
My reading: 310 mV
